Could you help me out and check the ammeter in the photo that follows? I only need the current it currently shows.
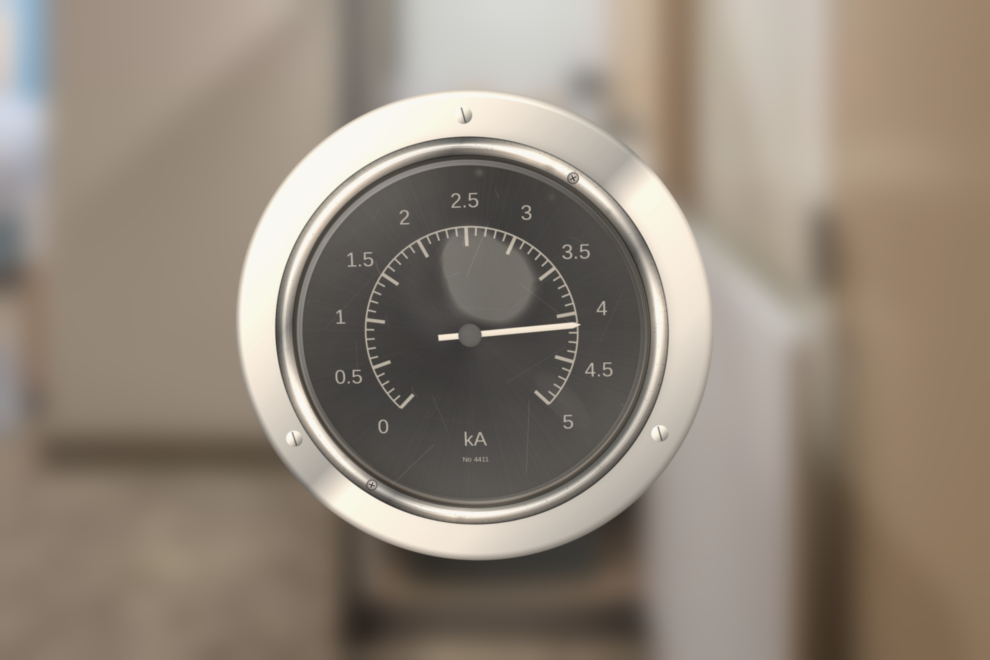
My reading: 4.1 kA
